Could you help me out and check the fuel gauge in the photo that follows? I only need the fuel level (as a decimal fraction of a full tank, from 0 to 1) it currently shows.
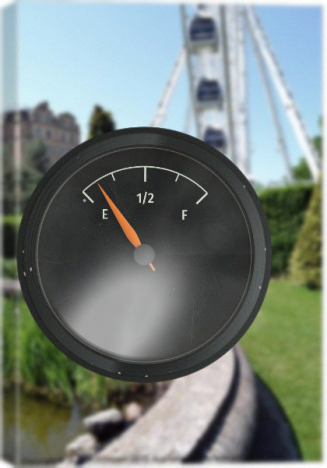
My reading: 0.125
